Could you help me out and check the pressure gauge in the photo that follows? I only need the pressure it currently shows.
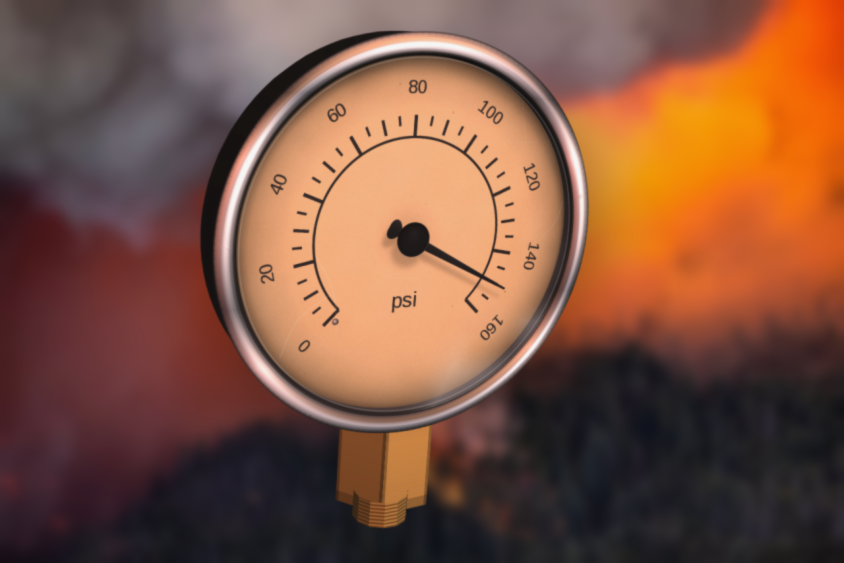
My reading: 150 psi
